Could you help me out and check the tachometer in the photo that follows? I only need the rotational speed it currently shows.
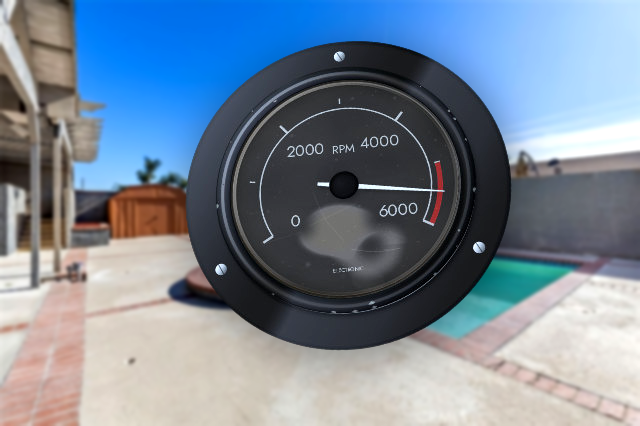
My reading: 5500 rpm
